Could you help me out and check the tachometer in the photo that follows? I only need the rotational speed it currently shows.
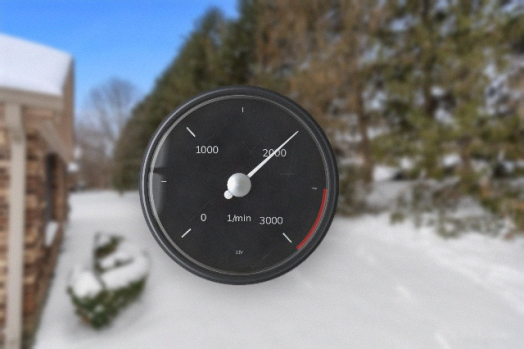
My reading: 2000 rpm
